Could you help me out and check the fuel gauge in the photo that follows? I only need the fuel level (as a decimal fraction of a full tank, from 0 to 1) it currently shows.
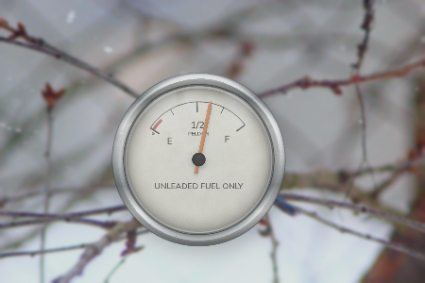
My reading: 0.625
